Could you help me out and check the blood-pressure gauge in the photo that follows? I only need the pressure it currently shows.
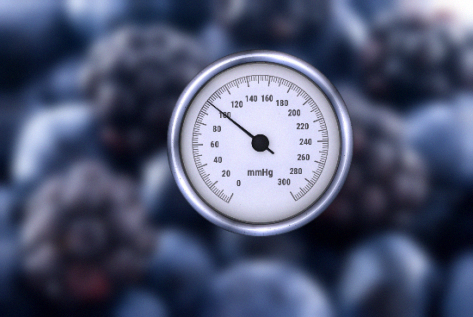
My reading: 100 mmHg
